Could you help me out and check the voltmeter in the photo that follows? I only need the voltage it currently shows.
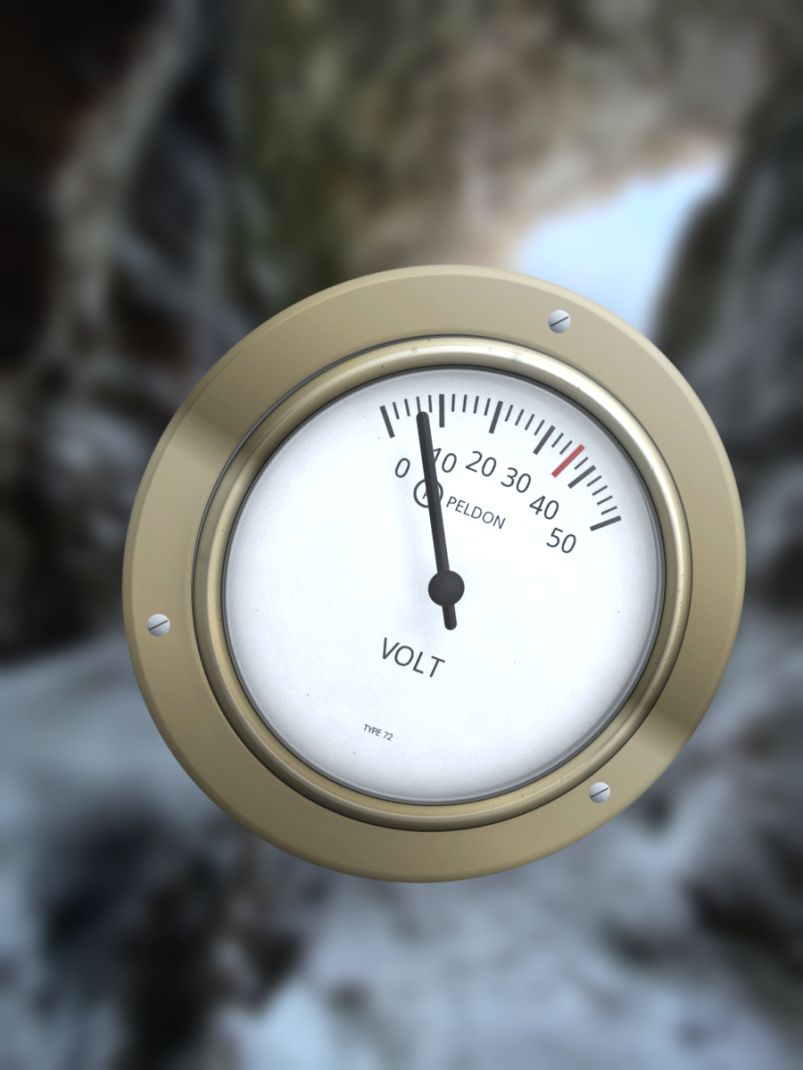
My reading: 6 V
